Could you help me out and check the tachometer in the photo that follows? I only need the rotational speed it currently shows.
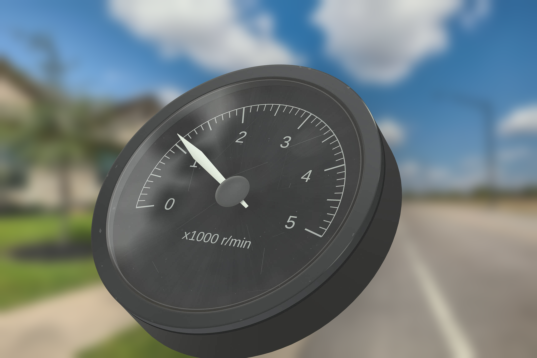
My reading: 1100 rpm
